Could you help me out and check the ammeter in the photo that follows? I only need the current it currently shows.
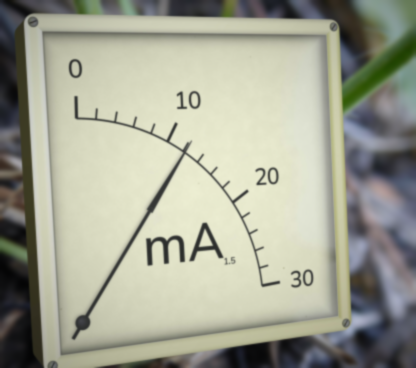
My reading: 12 mA
